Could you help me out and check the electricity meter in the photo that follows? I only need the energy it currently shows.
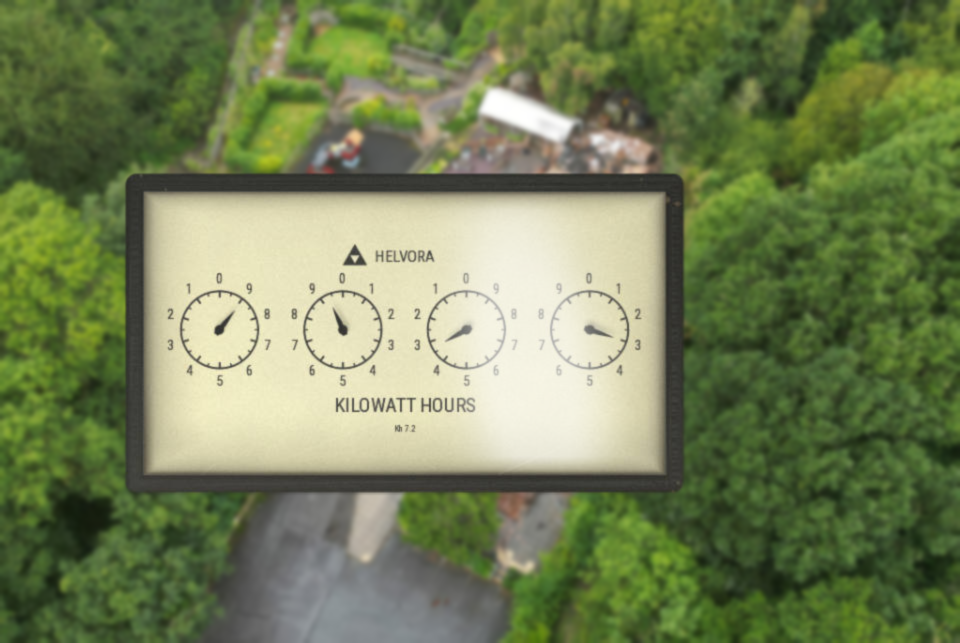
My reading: 8933 kWh
